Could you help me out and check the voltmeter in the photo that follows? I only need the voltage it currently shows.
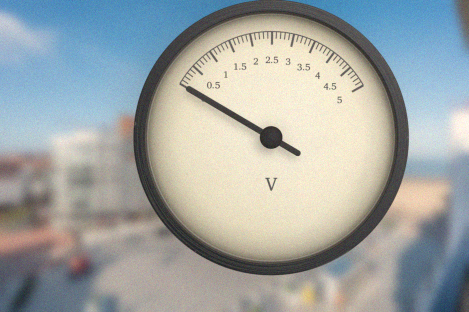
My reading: 0 V
